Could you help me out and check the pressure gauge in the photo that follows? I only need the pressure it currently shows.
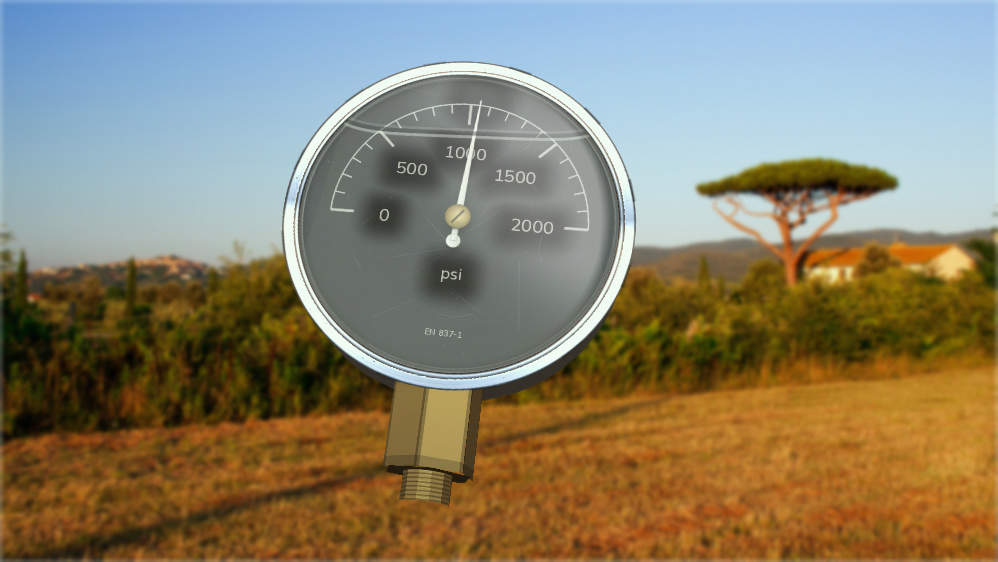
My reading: 1050 psi
